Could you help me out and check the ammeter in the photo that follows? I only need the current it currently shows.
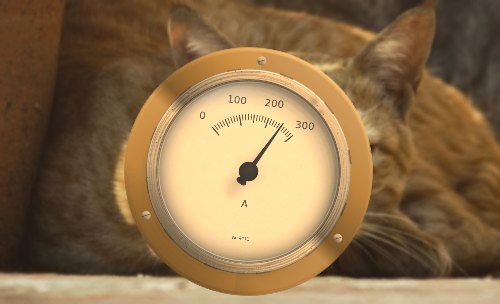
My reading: 250 A
